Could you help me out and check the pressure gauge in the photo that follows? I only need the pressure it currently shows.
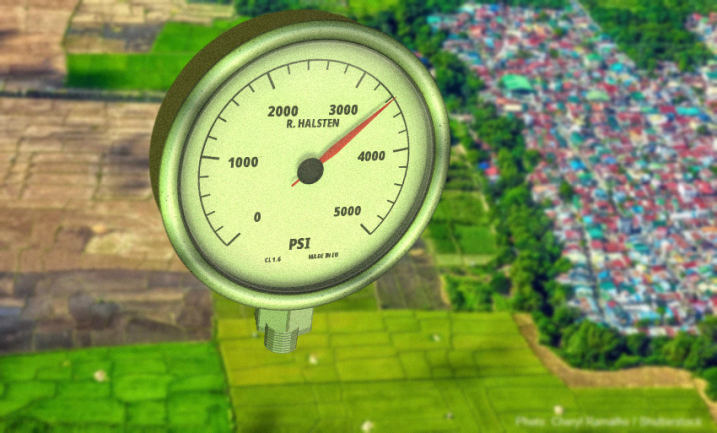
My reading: 3400 psi
